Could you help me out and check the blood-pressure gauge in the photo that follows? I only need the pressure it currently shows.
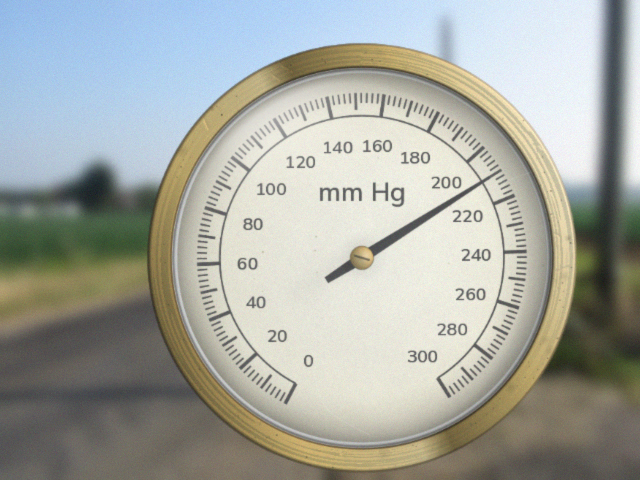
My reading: 210 mmHg
